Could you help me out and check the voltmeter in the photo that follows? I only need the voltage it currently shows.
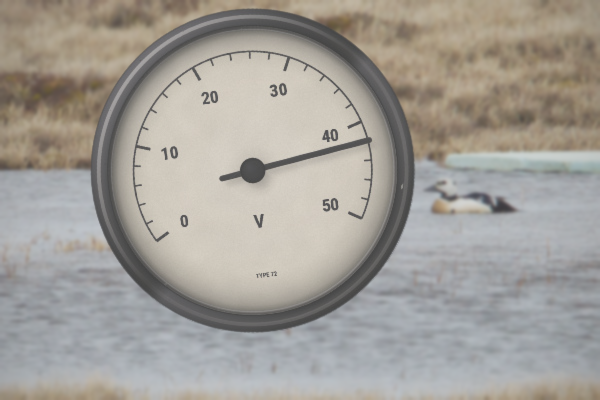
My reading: 42 V
